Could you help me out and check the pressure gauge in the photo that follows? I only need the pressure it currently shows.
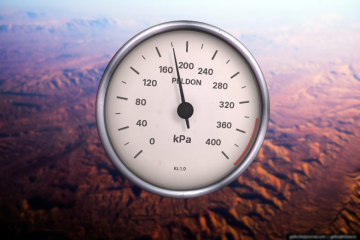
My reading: 180 kPa
